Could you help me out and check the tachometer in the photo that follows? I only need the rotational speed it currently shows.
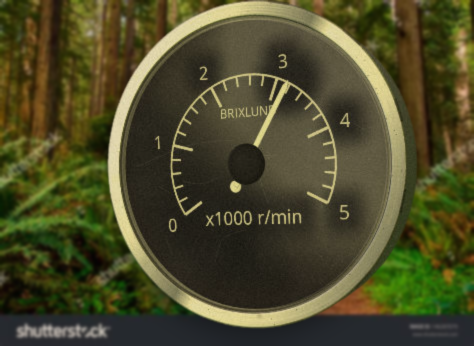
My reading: 3200 rpm
